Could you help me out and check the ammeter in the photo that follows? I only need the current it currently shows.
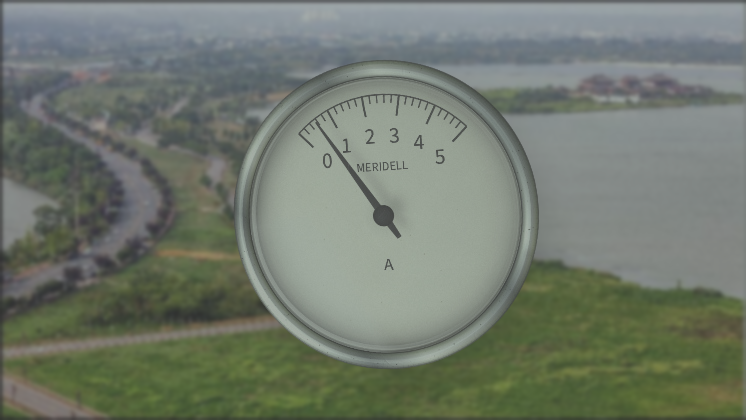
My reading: 0.6 A
